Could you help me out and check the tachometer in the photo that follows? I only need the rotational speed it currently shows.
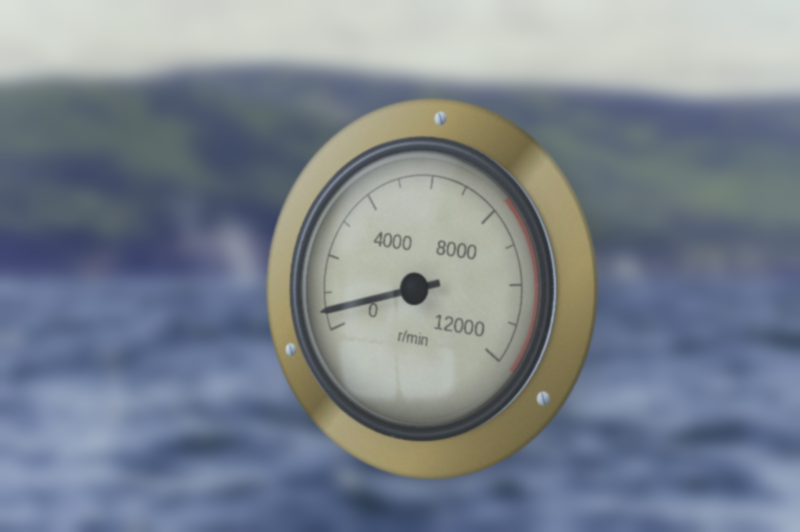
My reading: 500 rpm
